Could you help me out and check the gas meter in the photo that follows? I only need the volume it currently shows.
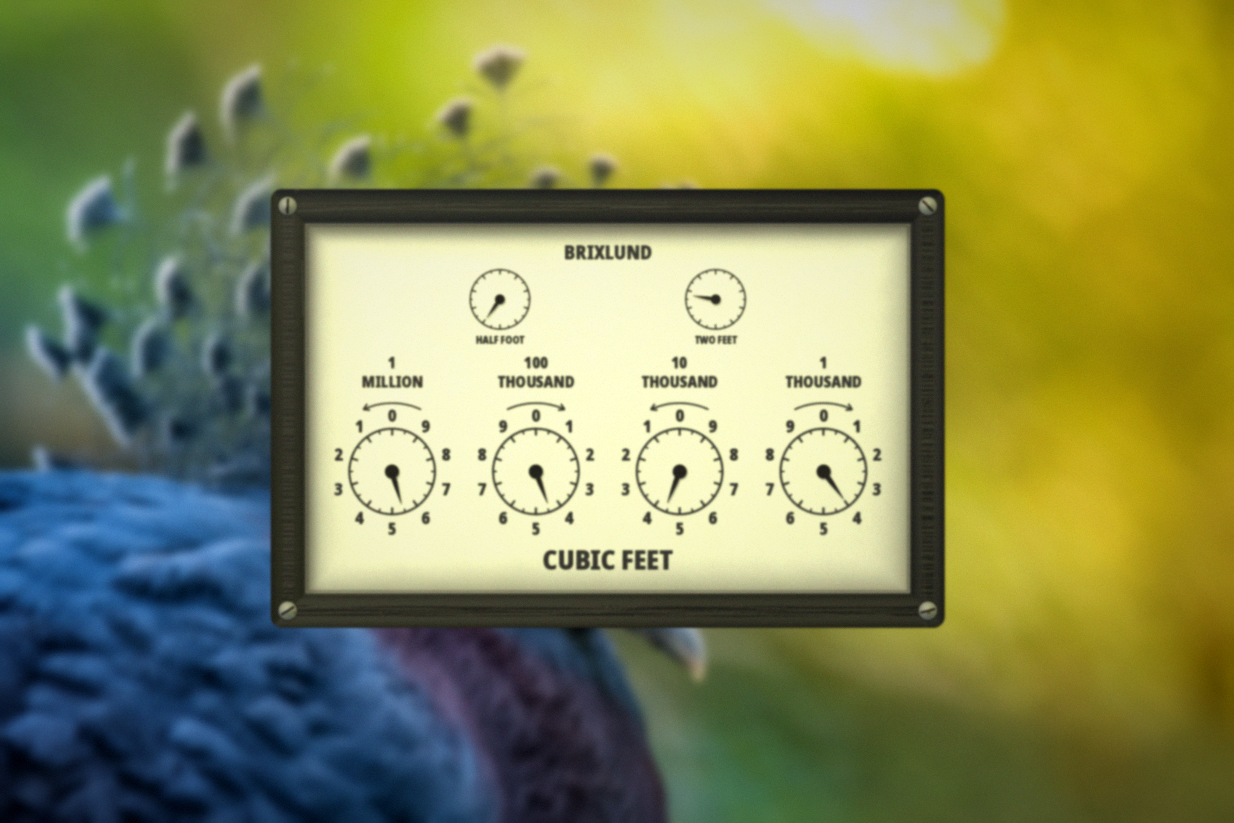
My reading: 544400 ft³
